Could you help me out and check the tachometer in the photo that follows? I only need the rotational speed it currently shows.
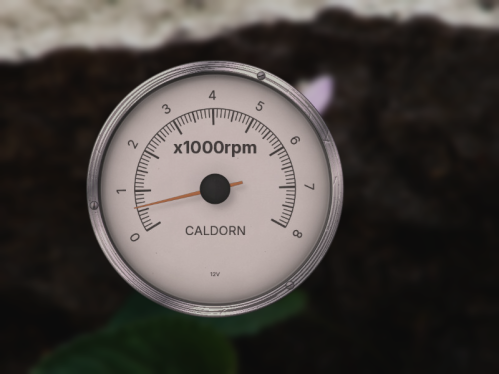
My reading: 600 rpm
